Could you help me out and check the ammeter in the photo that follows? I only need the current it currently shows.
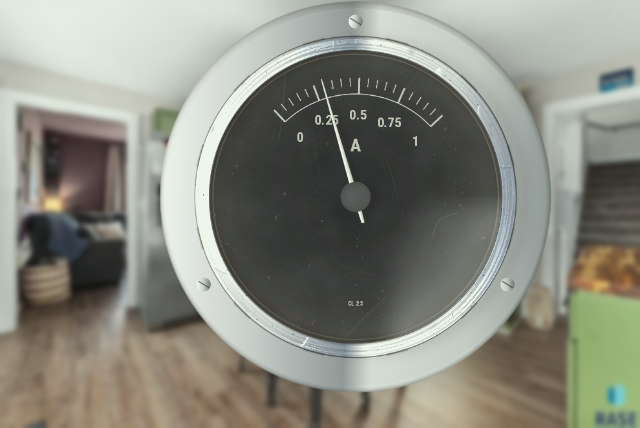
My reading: 0.3 A
